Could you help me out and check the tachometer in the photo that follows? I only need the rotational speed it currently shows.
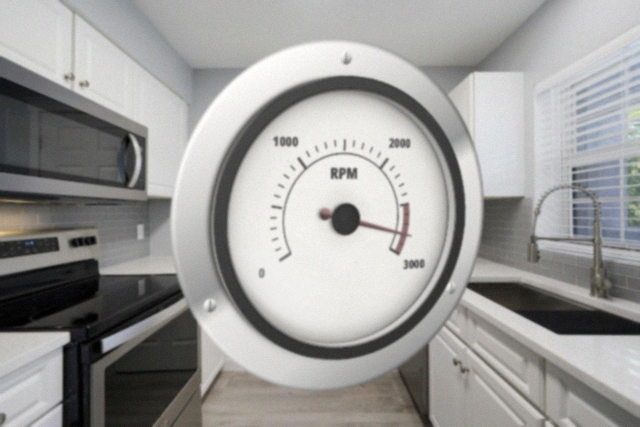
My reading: 2800 rpm
